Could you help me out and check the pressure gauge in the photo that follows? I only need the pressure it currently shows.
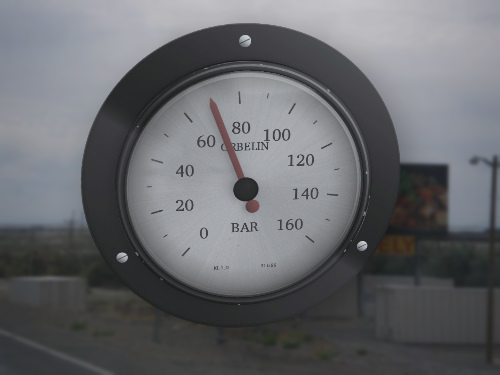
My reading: 70 bar
